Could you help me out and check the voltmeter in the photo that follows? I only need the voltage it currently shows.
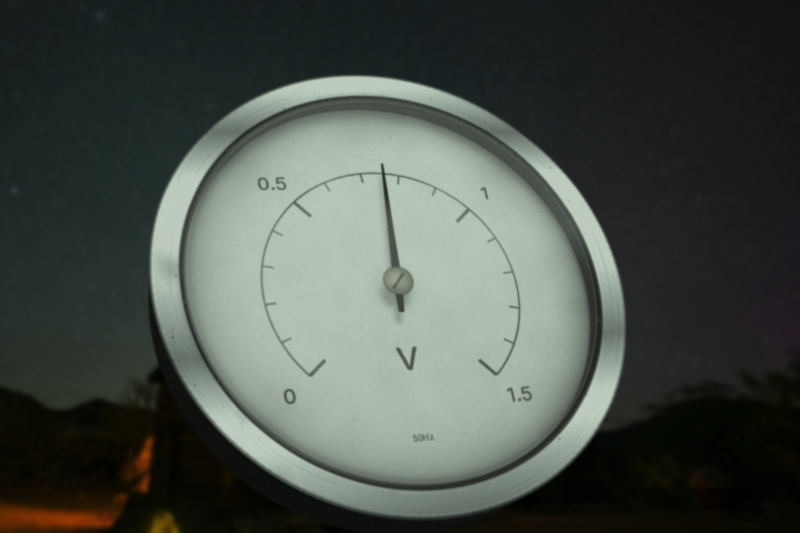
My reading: 0.75 V
